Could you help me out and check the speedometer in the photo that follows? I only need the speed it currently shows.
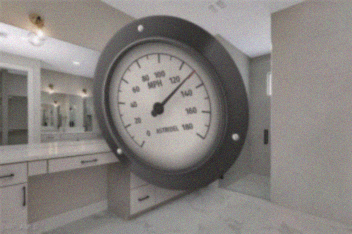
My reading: 130 mph
